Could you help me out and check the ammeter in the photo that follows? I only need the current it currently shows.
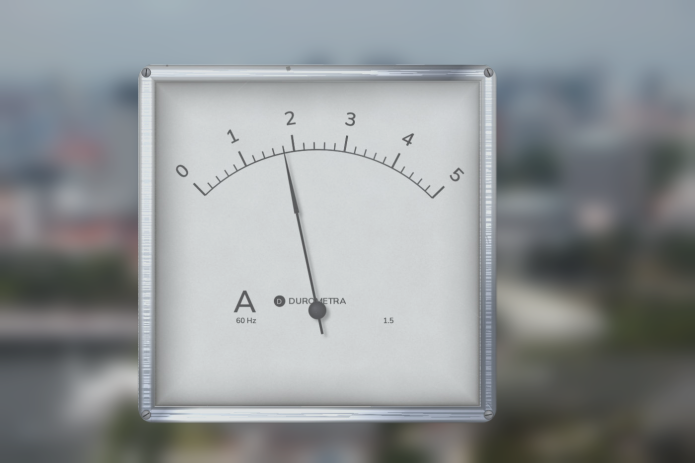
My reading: 1.8 A
